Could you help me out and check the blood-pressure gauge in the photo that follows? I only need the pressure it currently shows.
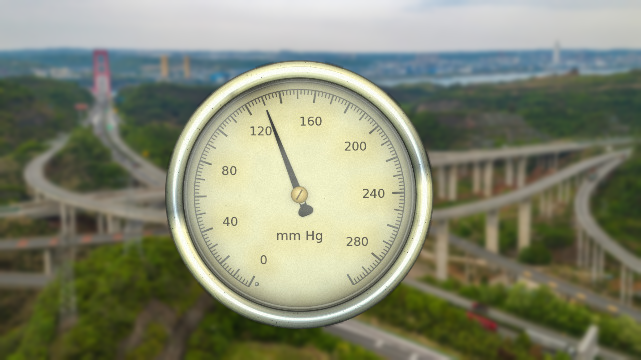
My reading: 130 mmHg
